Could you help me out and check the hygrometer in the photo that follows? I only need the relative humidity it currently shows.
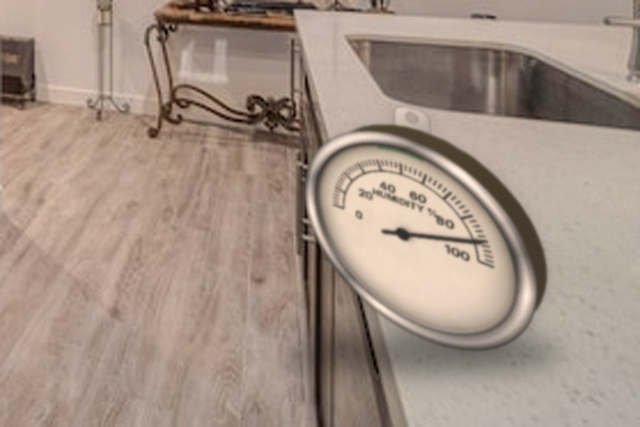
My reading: 90 %
